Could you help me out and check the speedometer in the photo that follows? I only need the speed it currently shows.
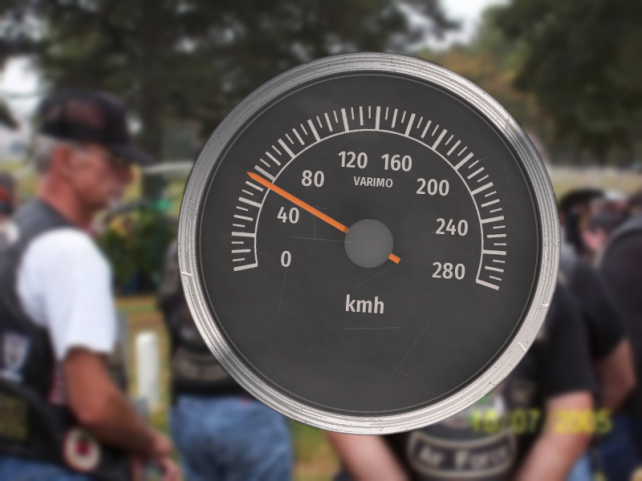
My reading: 55 km/h
